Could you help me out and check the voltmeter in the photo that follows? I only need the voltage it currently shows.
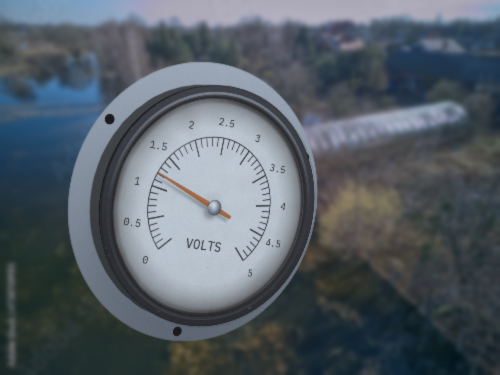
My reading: 1.2 V
